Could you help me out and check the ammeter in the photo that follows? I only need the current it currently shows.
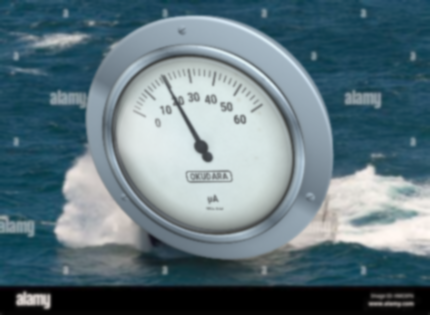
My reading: 20 µA
